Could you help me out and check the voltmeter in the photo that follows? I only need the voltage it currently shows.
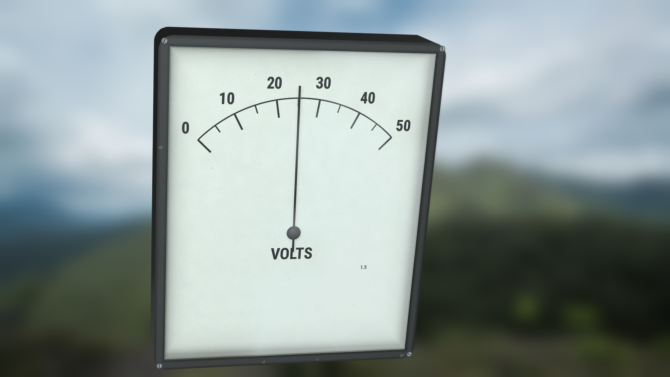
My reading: 25 V
